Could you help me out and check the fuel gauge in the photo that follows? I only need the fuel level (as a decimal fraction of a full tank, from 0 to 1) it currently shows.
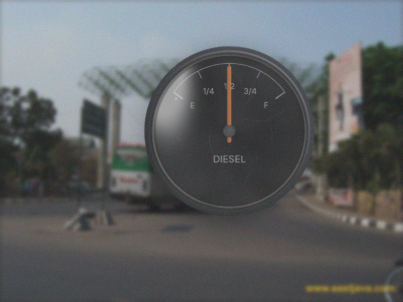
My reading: 0.5
